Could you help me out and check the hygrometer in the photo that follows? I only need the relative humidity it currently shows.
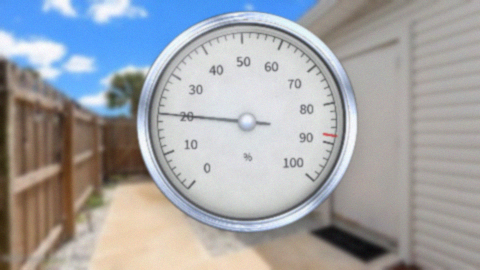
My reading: 20 %
